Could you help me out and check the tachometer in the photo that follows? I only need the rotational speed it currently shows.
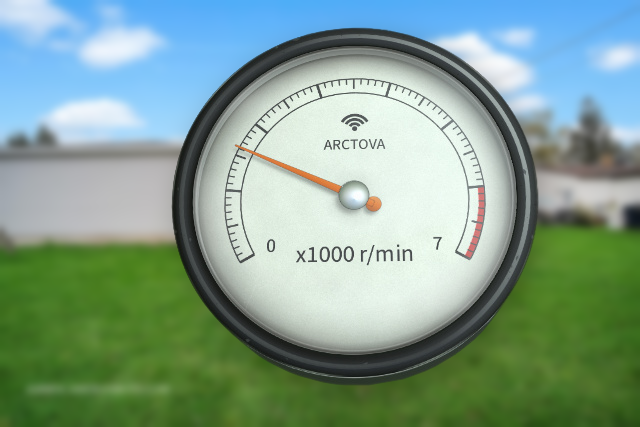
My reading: 1600 rpm
